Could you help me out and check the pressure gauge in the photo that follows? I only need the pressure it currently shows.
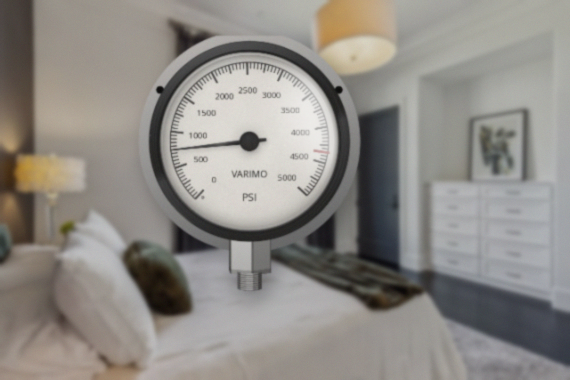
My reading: 750 psi
